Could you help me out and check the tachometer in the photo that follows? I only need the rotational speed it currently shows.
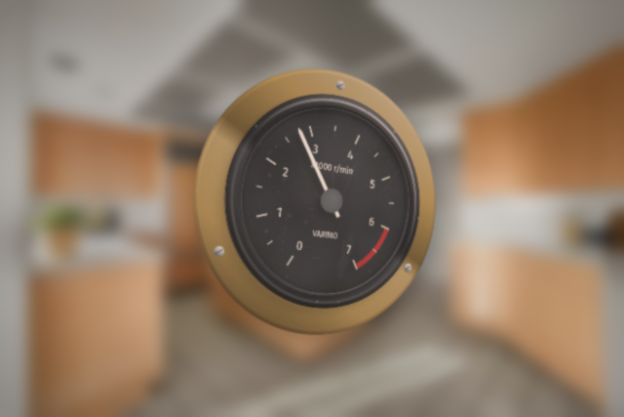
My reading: 2750 rpm
